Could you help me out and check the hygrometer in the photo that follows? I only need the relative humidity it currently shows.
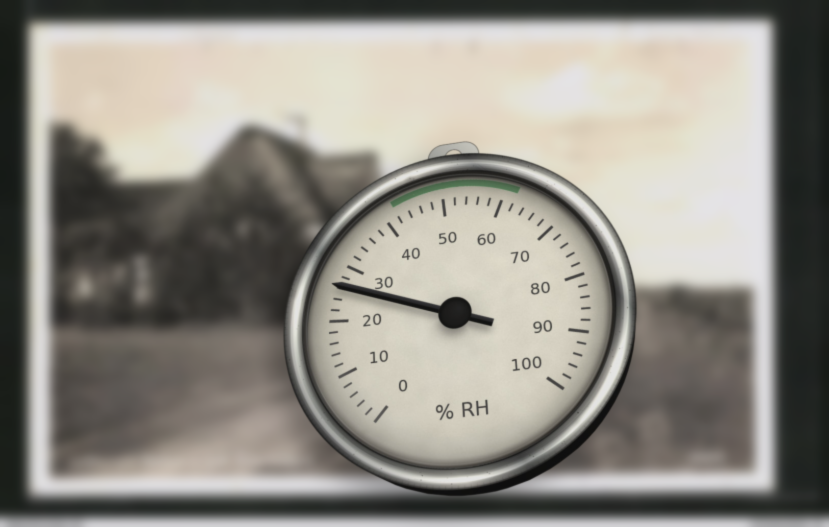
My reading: 26 %
